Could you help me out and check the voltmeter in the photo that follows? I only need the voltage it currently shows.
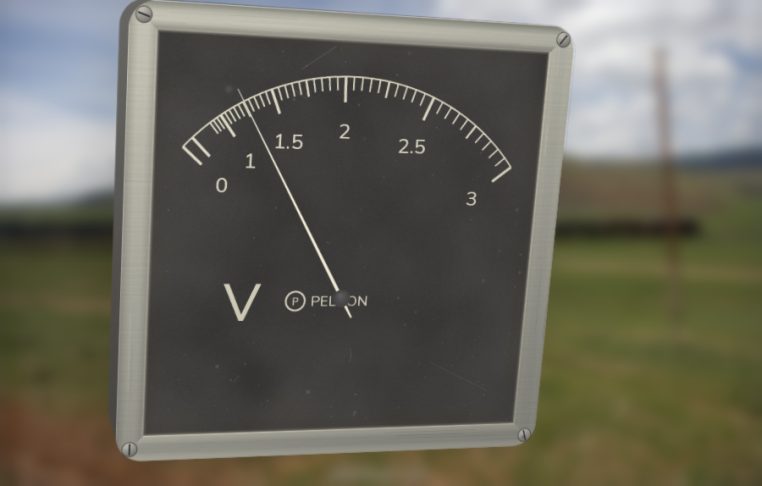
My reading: 1.25 V
